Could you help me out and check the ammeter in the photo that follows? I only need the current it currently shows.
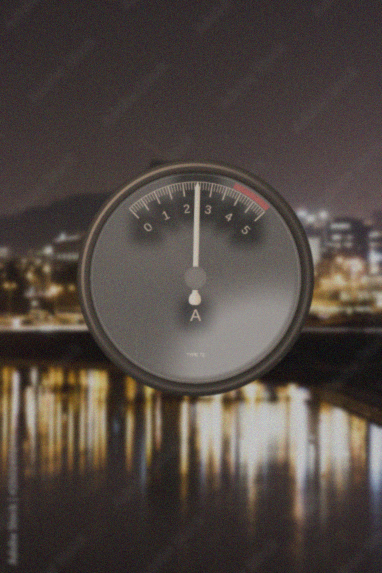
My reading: 2.5 A
